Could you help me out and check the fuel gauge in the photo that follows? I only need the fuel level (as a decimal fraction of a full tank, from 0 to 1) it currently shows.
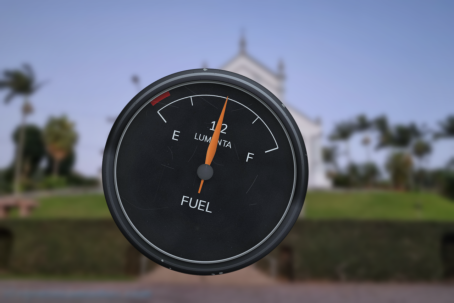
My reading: 0.5
